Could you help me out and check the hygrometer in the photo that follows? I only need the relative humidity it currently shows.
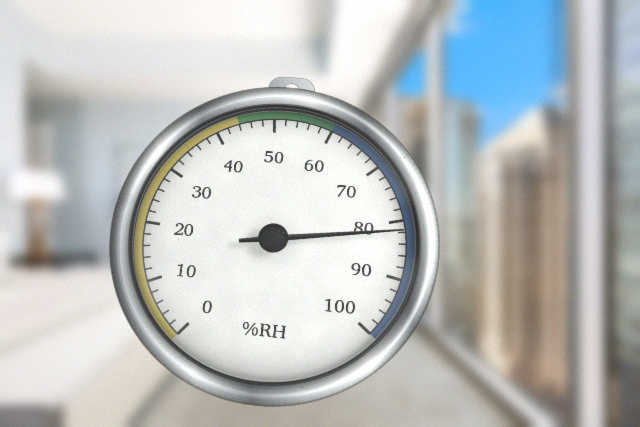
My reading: 82 %
